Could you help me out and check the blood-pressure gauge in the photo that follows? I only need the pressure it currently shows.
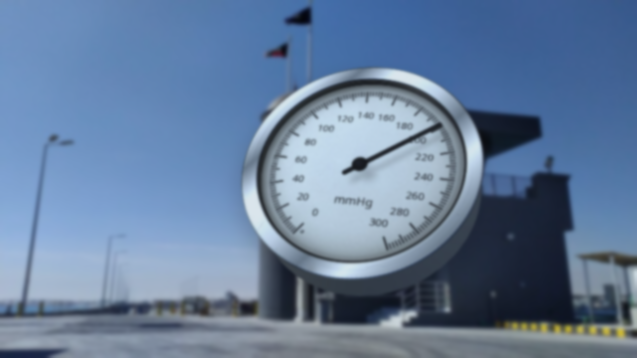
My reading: 200 mmHg
